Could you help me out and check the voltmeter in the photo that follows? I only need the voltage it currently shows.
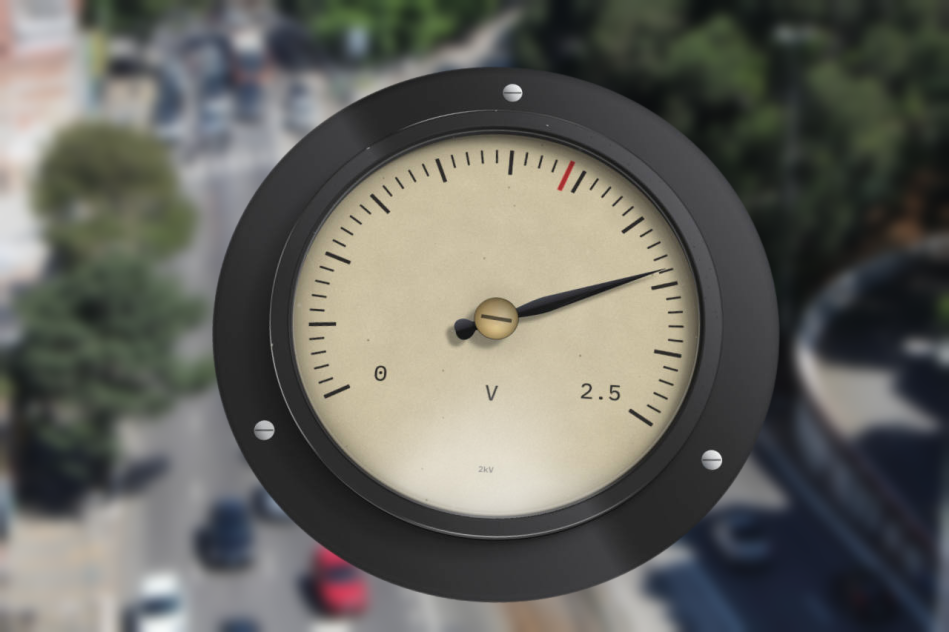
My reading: 1.95 V
